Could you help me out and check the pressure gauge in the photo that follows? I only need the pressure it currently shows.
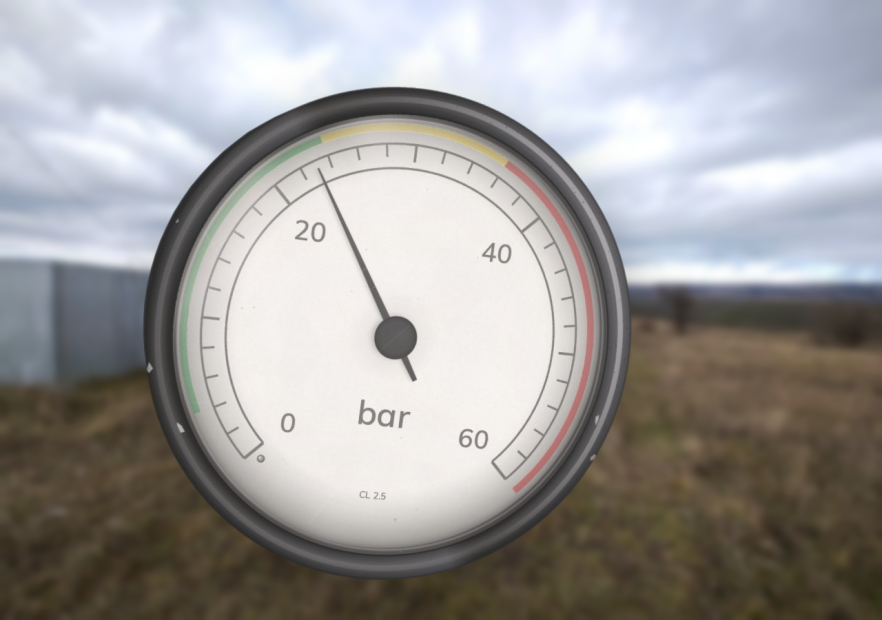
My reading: 23 bar
